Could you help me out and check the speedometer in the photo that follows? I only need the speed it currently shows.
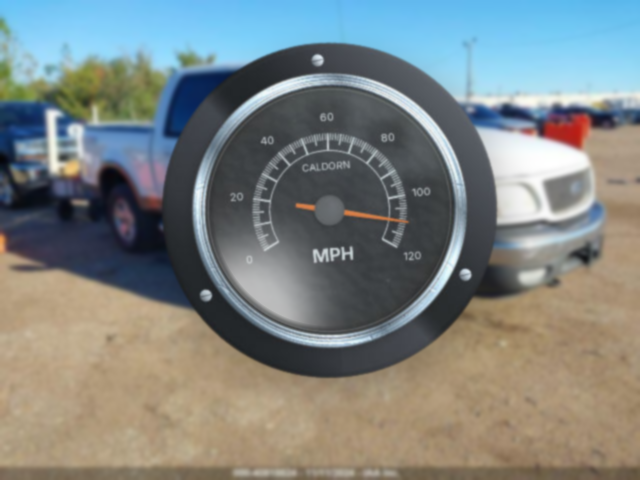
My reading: 110 mph
